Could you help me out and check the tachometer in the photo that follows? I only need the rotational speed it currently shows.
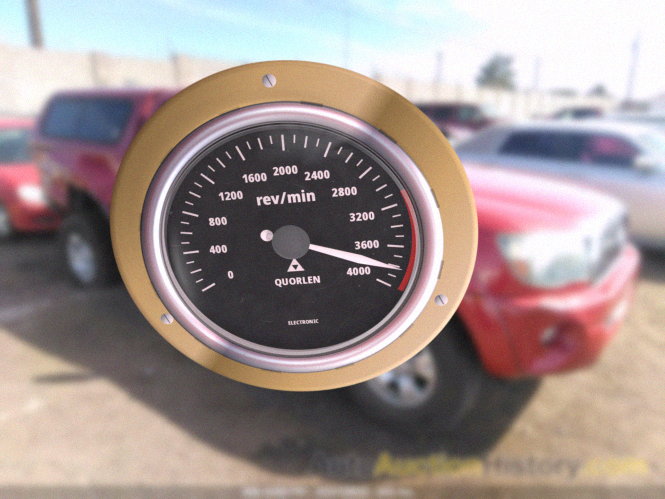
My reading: 3800 rpm
